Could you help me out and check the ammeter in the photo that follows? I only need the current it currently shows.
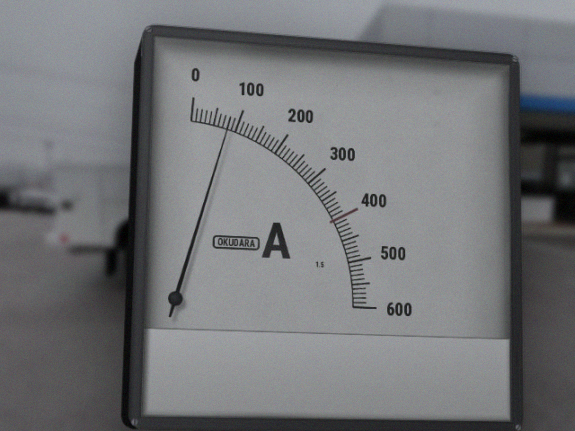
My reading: 80 A
